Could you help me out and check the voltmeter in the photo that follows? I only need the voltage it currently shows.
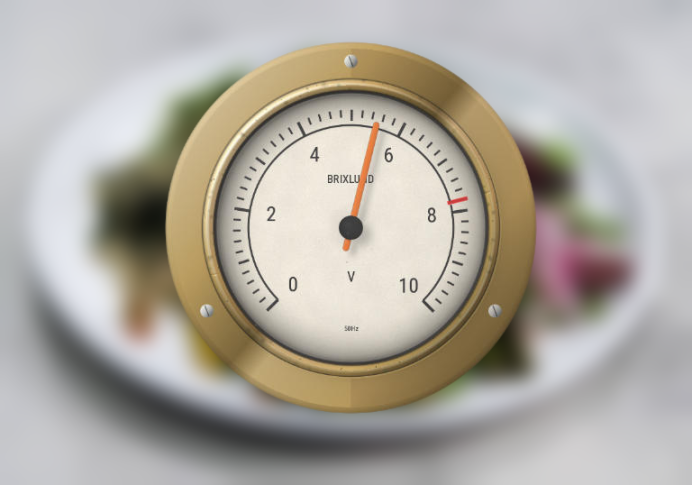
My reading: 5.5 V
